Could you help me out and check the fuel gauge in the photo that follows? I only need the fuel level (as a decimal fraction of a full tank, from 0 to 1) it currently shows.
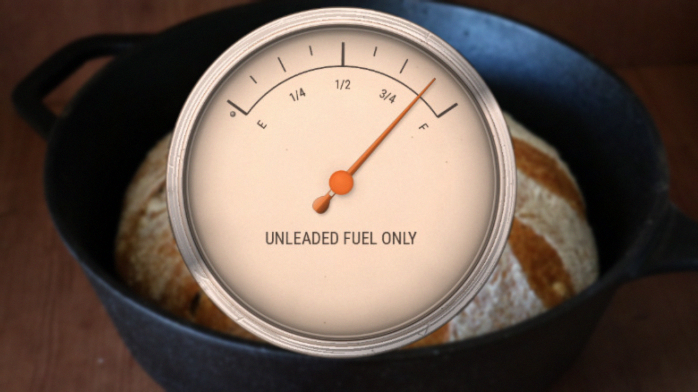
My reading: 0.875
